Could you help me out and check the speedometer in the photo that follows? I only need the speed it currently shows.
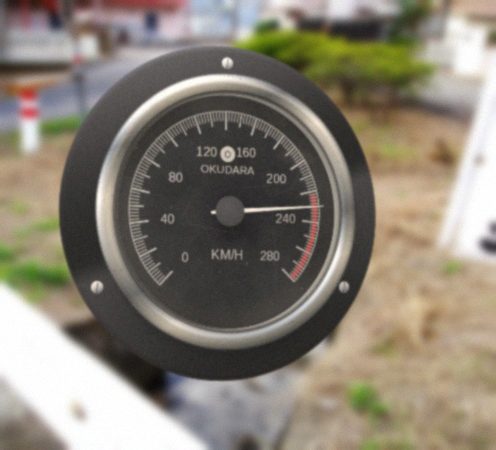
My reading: 230 km/h
